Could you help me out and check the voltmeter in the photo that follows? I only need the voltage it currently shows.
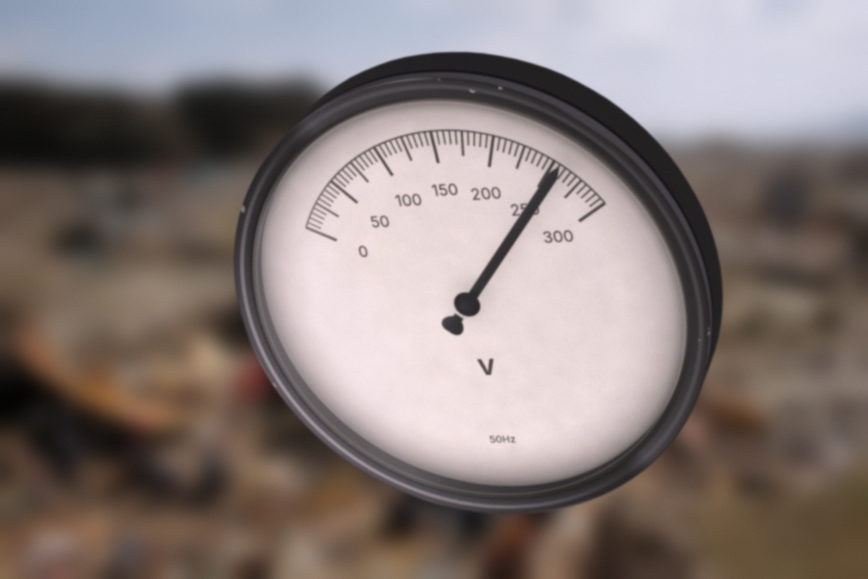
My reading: 255 V
